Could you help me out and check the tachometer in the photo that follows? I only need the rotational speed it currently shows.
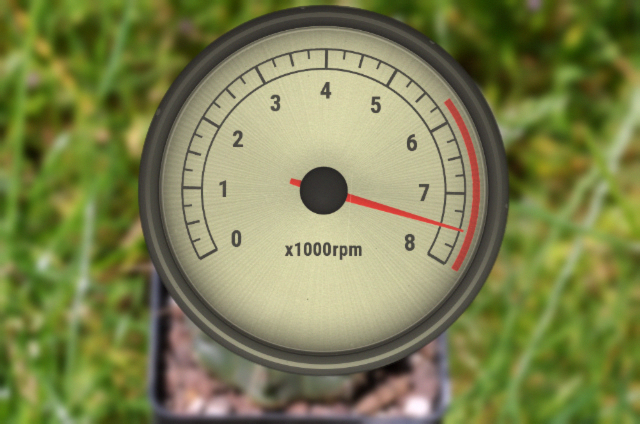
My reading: 7500 rpm
